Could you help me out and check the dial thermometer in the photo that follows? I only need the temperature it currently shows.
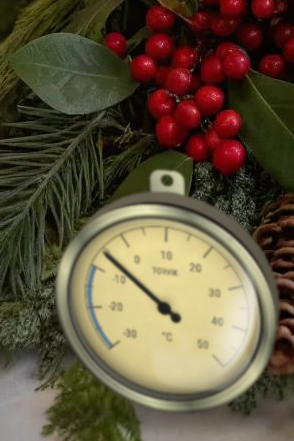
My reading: -5 °C
